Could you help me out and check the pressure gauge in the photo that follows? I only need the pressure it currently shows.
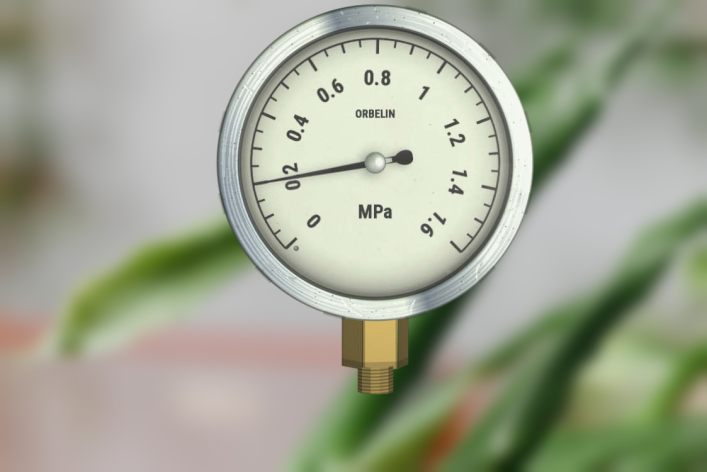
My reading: 0.2 MPa
